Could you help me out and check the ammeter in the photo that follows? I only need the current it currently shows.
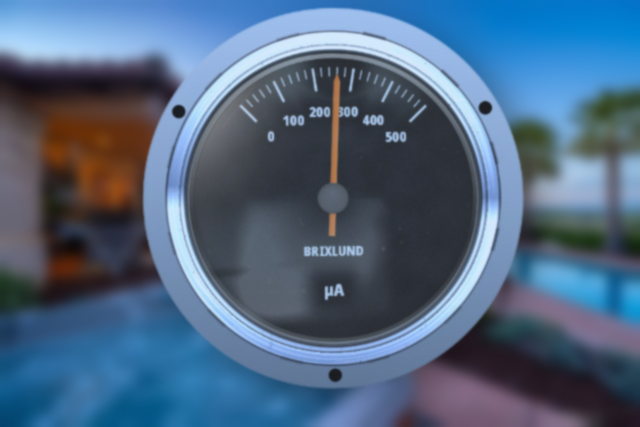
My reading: 260 µA
